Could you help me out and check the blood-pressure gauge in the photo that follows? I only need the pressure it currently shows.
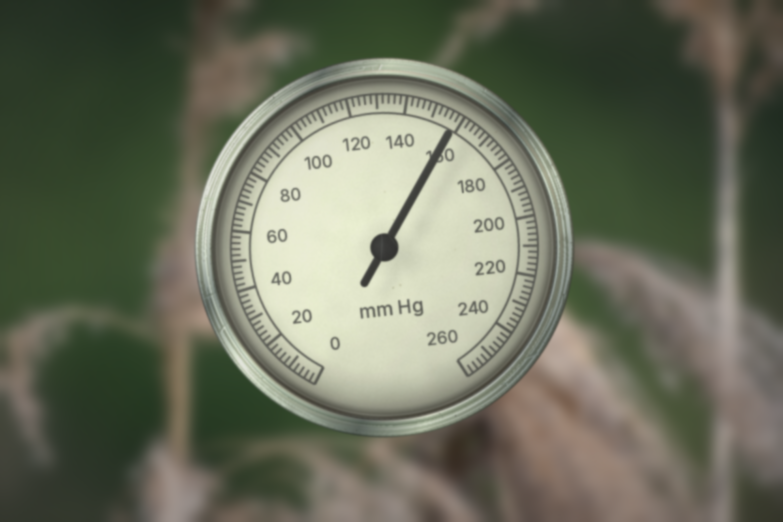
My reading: 158 mmHg
